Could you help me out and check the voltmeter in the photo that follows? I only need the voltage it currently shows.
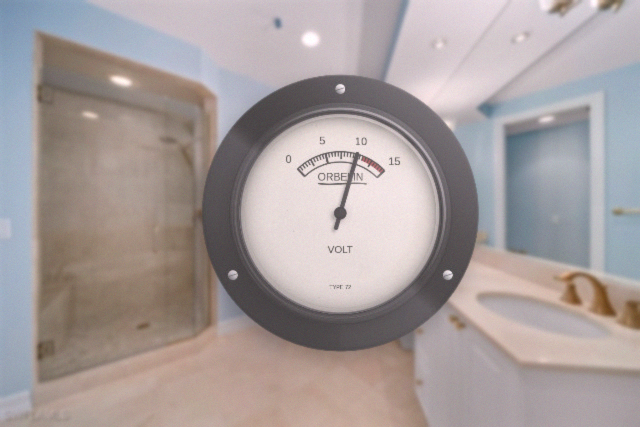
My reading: 10 V
